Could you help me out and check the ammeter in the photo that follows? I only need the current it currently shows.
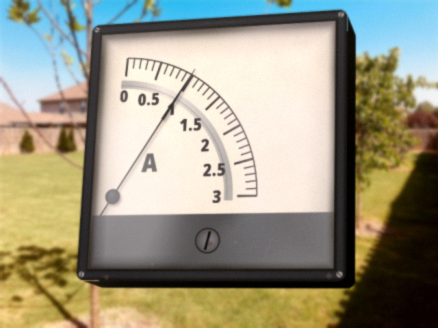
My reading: 1 A
